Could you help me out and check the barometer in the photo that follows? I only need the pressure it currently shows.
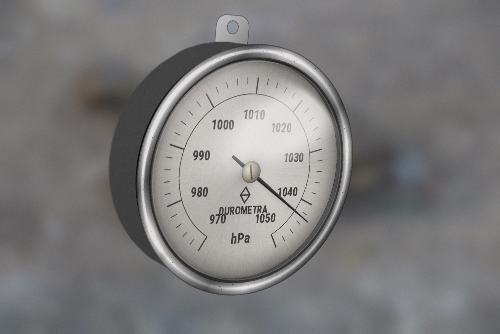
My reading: 1043 hPa
